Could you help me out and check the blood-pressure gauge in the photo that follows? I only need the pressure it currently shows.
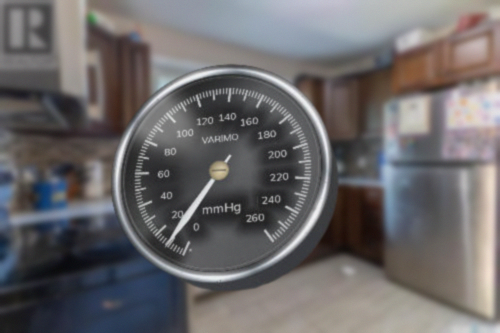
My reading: 10 mmHg
